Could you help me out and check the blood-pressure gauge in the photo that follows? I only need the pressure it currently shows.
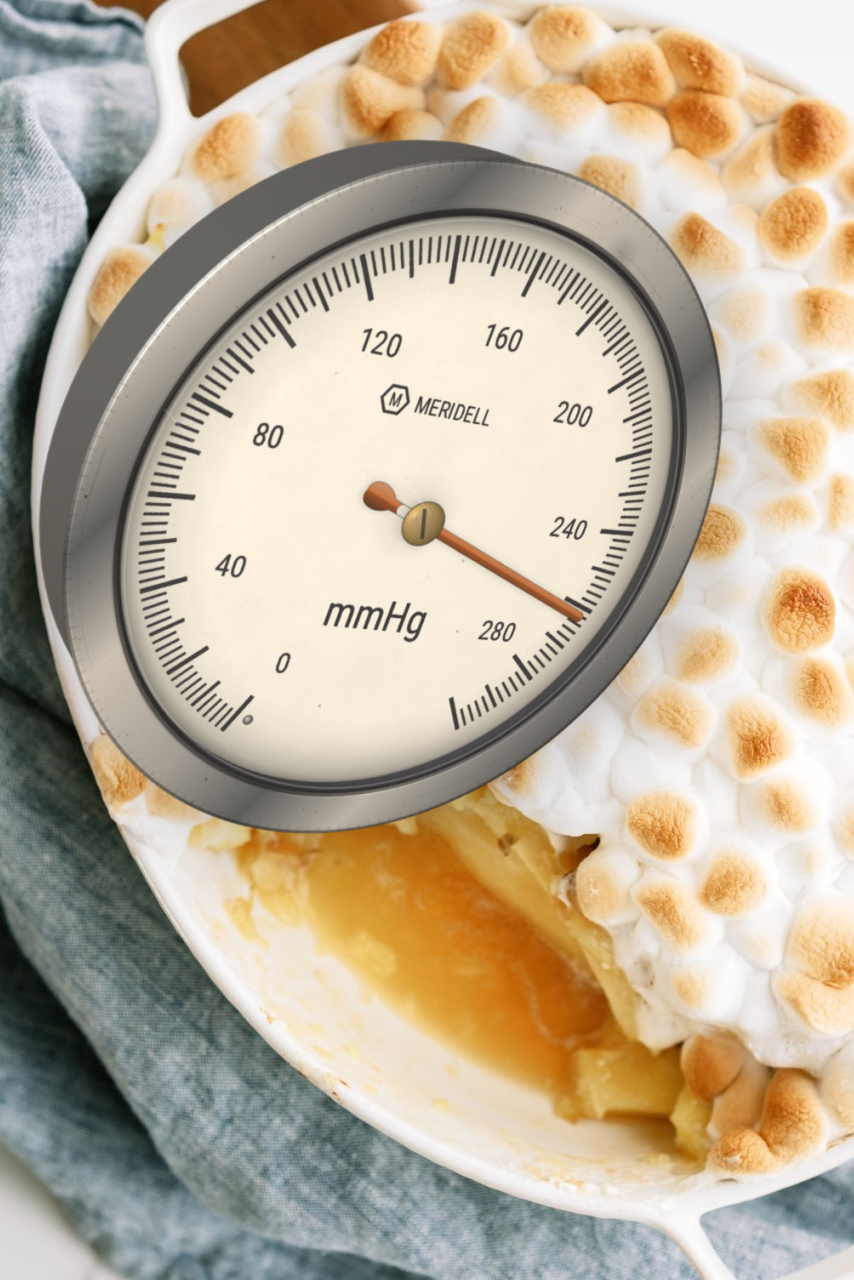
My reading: 262 mmHg
